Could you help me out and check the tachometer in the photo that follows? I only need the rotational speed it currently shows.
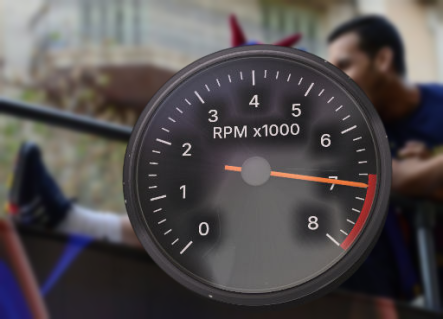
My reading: 7000 rpm
